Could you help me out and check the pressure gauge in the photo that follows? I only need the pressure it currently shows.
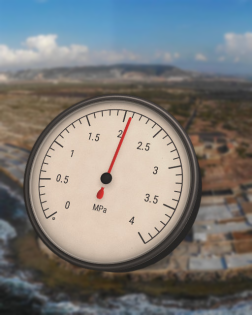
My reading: 2.1 MPa
